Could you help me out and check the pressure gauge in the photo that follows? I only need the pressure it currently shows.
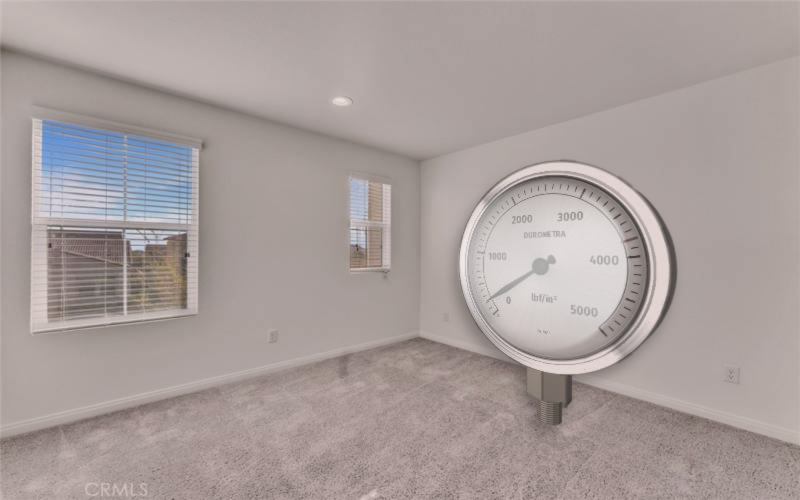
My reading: 200 psi
